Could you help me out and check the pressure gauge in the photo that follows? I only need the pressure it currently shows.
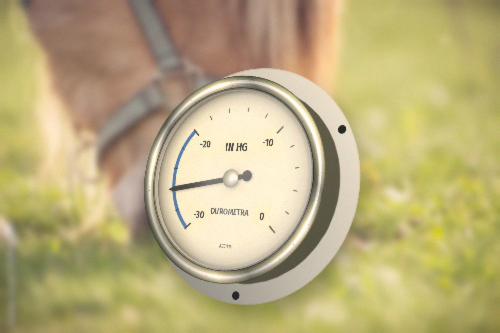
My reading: -26 inHg
